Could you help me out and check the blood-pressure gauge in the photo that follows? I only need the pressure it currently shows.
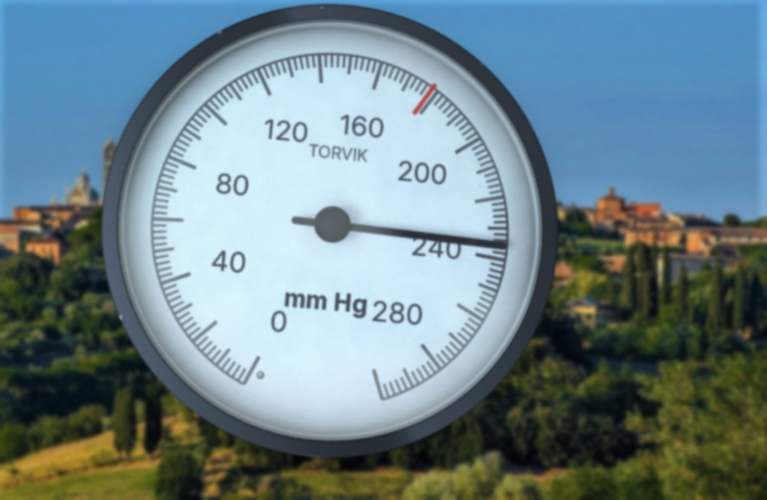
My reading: 236 mmHg
